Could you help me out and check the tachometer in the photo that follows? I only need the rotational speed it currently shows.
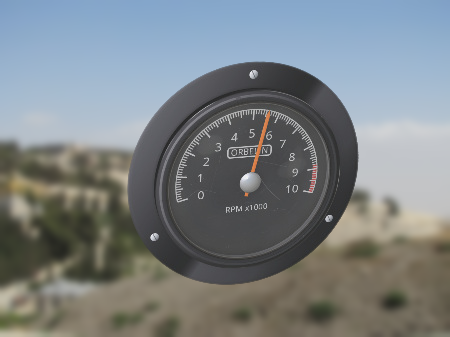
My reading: 5500 rpm
